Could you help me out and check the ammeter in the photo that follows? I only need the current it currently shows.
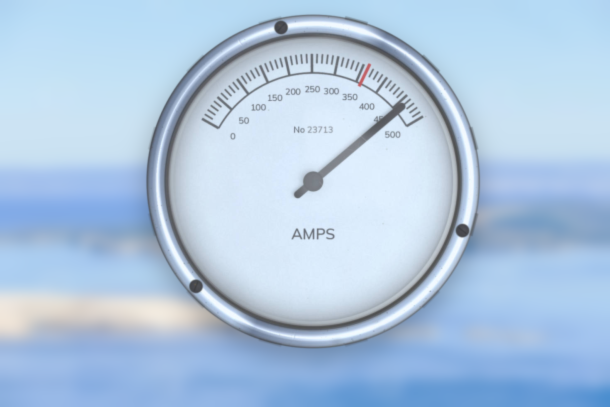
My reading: 460 A
